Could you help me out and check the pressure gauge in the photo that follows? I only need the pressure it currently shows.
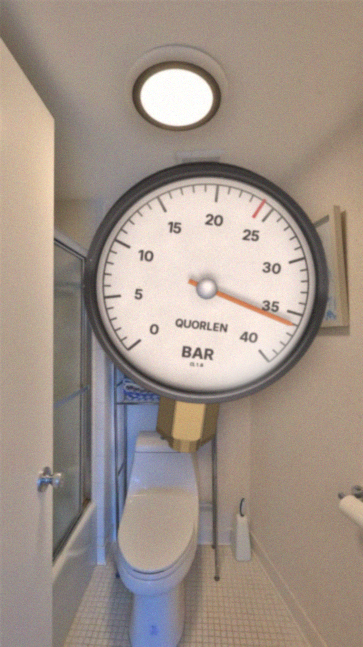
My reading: 36 bar
